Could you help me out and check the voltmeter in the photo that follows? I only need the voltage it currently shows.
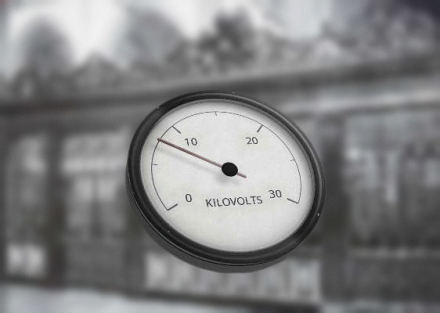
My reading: 7.5 kV
